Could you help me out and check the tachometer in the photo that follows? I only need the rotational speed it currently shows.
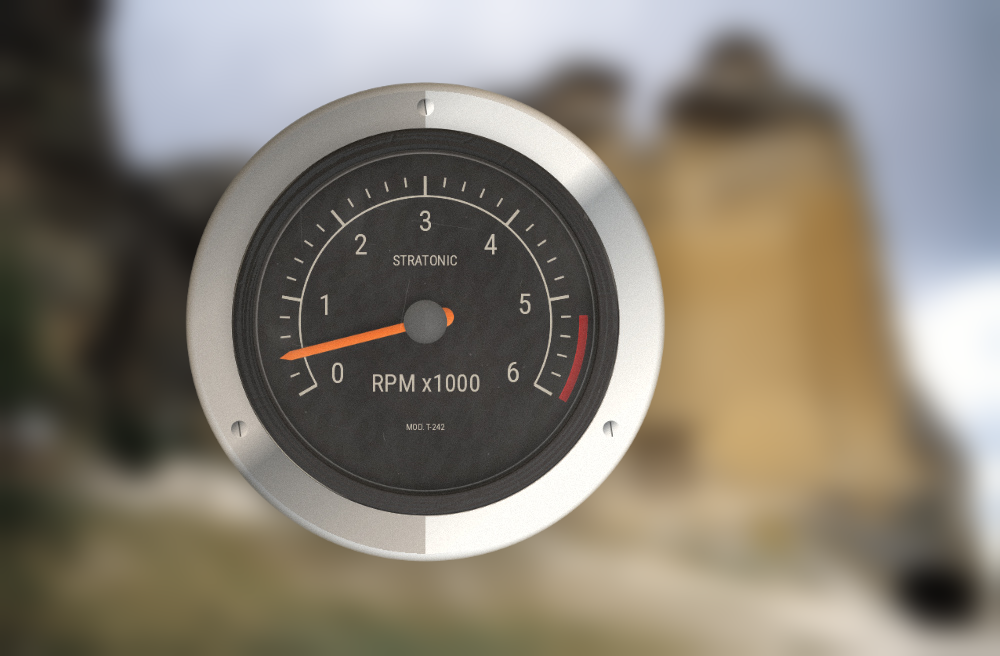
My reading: 400 rpm
